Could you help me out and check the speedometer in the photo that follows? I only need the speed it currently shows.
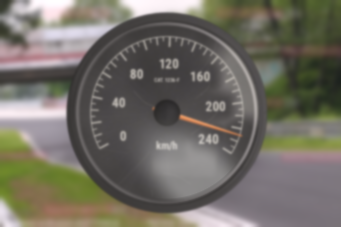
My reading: 225 km/h
